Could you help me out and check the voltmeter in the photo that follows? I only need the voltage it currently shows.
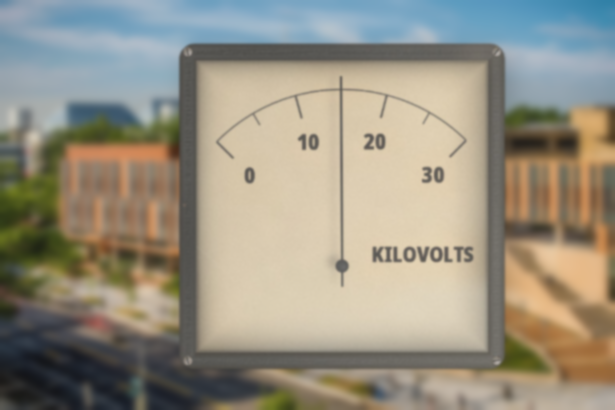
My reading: 15 kV
